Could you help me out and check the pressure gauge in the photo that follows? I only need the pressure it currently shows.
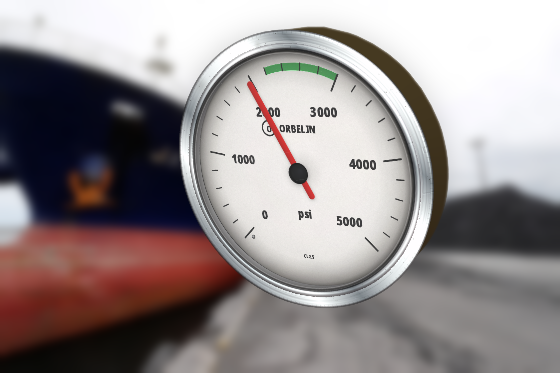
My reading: 2000 psi
